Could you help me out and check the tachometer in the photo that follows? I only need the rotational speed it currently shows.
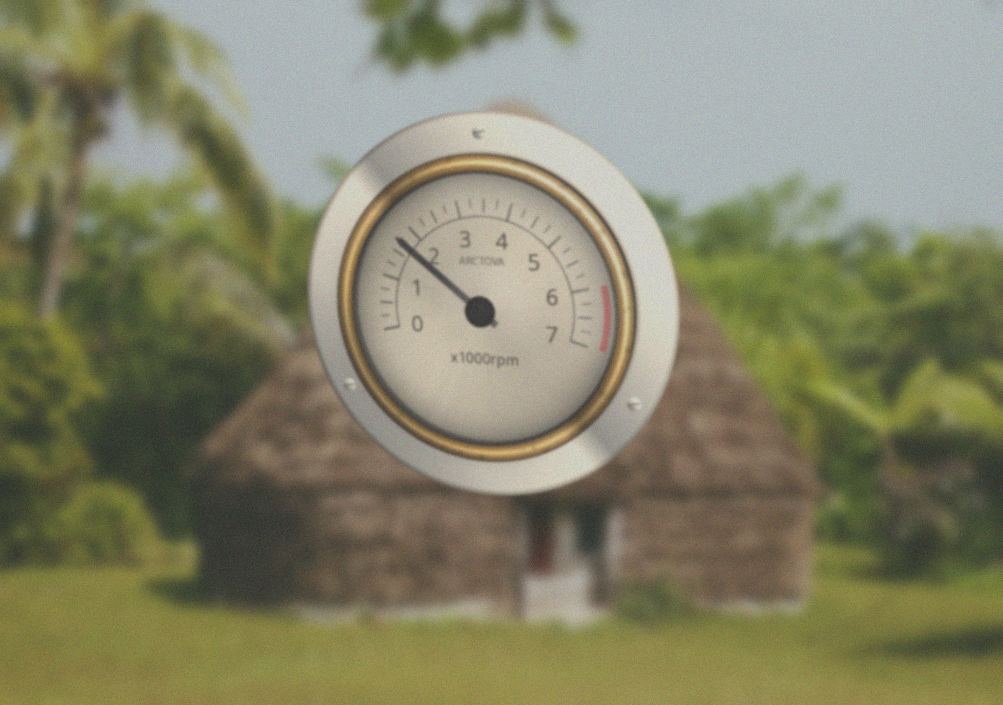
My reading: 1750 rpm
